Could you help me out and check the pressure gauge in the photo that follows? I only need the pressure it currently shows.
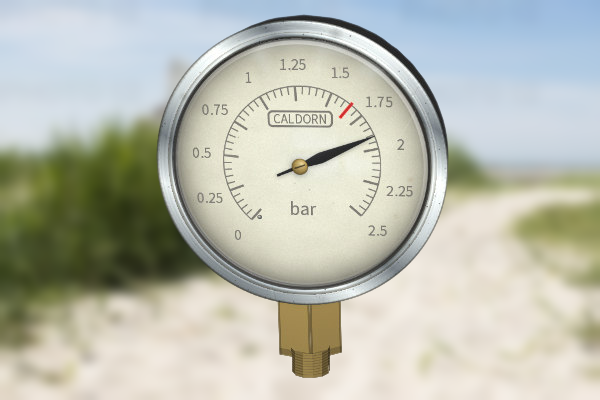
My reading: 1.9 bar
